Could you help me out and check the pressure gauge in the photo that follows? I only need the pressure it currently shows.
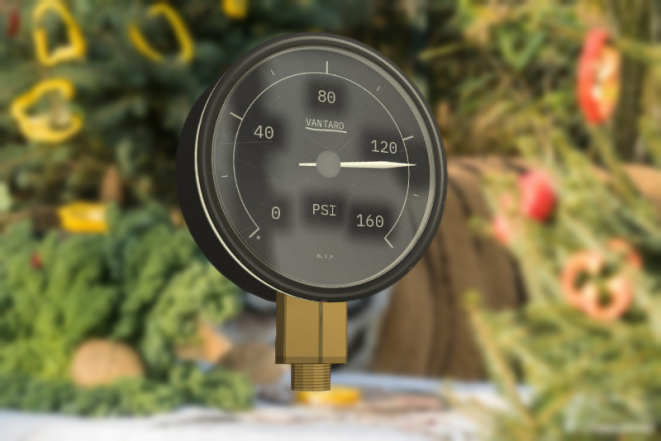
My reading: 130 psi
